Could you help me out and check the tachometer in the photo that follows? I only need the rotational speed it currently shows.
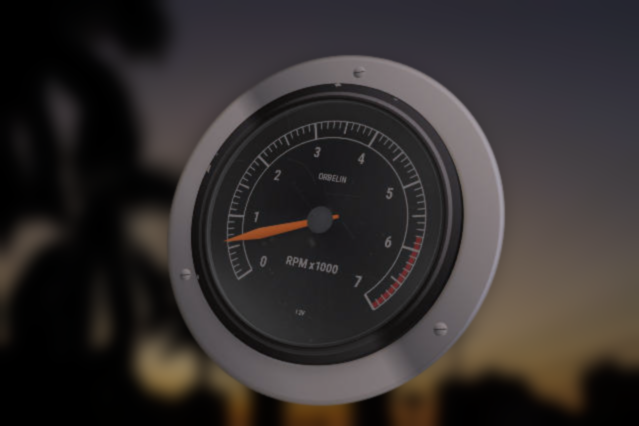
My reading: 600 rpm
